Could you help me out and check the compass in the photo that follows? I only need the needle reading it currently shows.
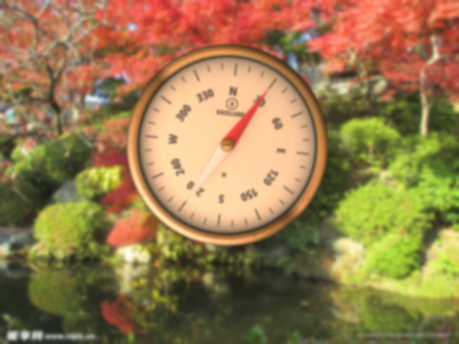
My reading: 30 °
